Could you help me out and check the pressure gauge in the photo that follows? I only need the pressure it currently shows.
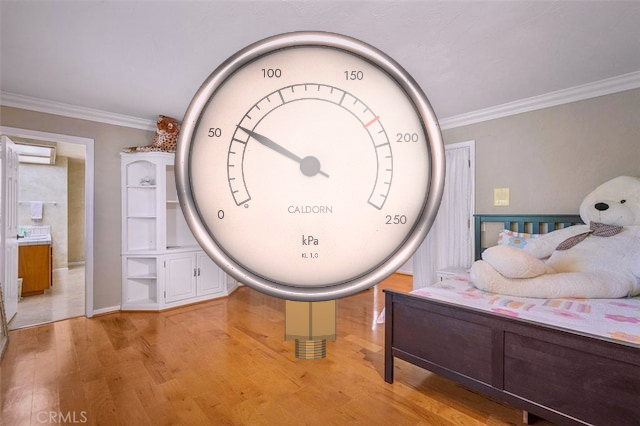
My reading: 60 kPa
